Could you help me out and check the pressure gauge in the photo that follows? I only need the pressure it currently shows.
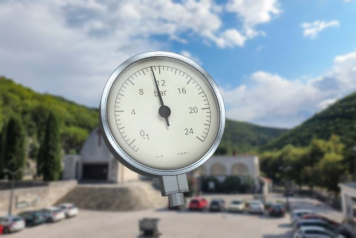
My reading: 11 bar
